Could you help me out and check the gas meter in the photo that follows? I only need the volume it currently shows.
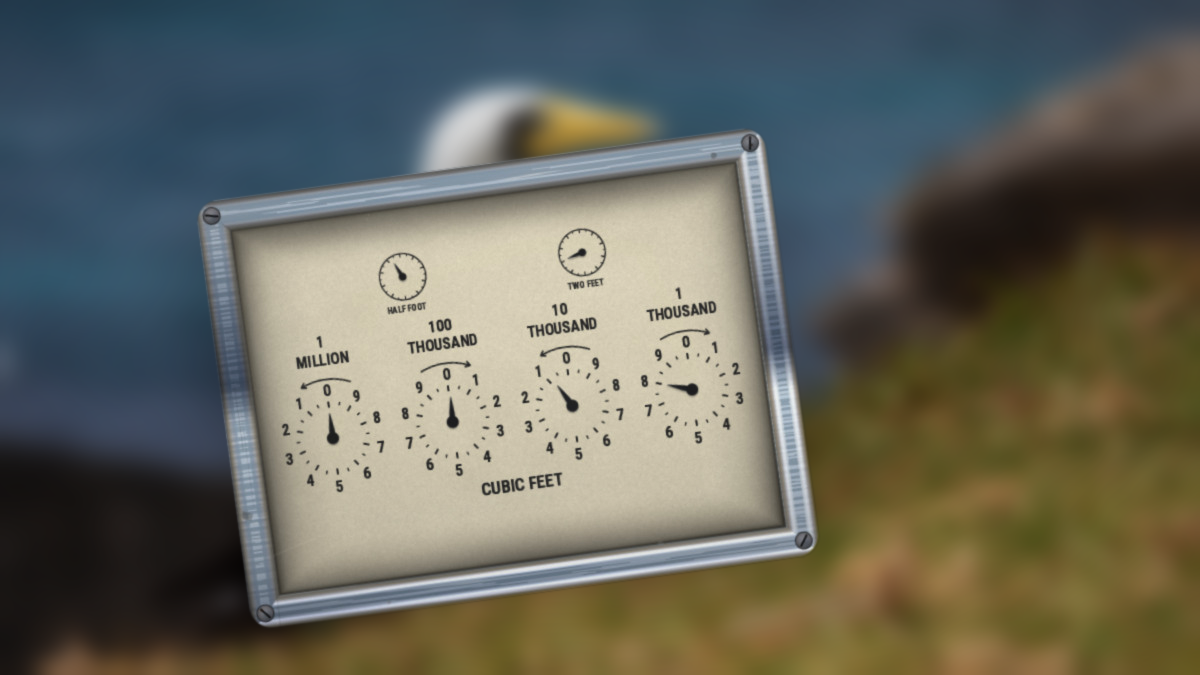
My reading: 800 ft³
